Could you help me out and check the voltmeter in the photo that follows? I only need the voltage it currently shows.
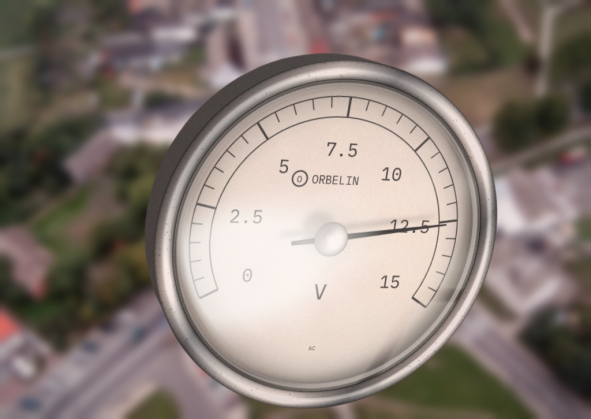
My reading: 12.5 V
